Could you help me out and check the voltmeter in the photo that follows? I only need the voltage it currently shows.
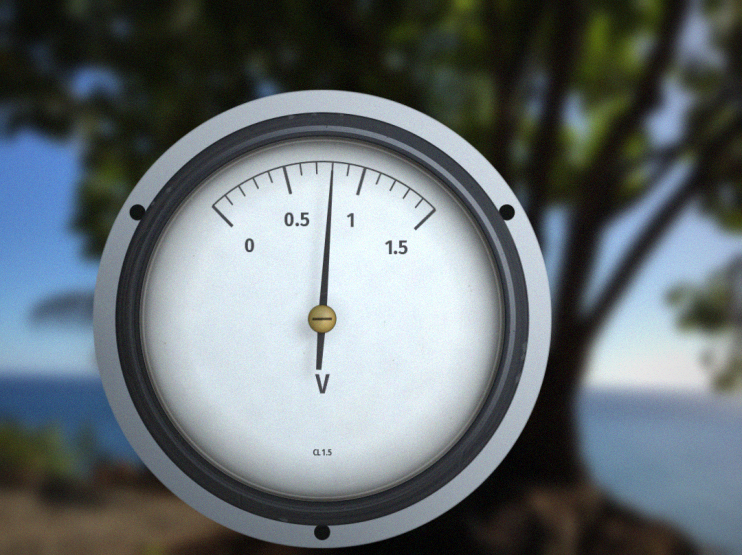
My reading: 0.8 V
